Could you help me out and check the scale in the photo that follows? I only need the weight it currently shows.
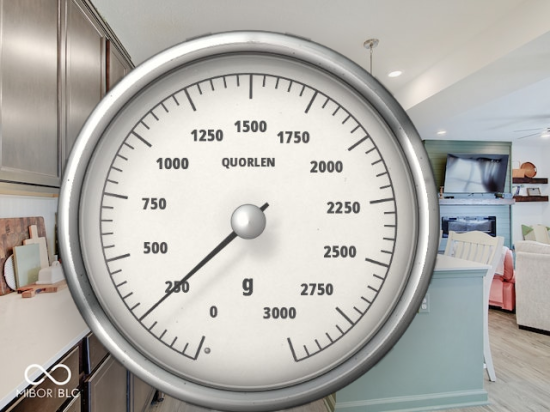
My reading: 250 g
